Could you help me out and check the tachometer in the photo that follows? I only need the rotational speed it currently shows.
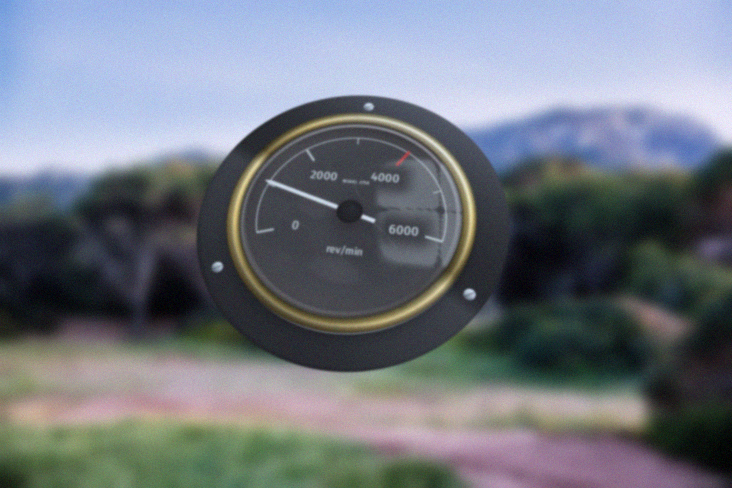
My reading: 1000 rpm
